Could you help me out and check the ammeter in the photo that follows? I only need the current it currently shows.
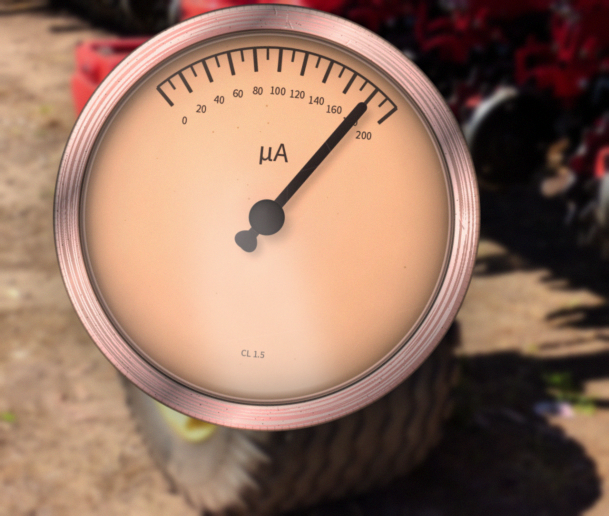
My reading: 180 µA
